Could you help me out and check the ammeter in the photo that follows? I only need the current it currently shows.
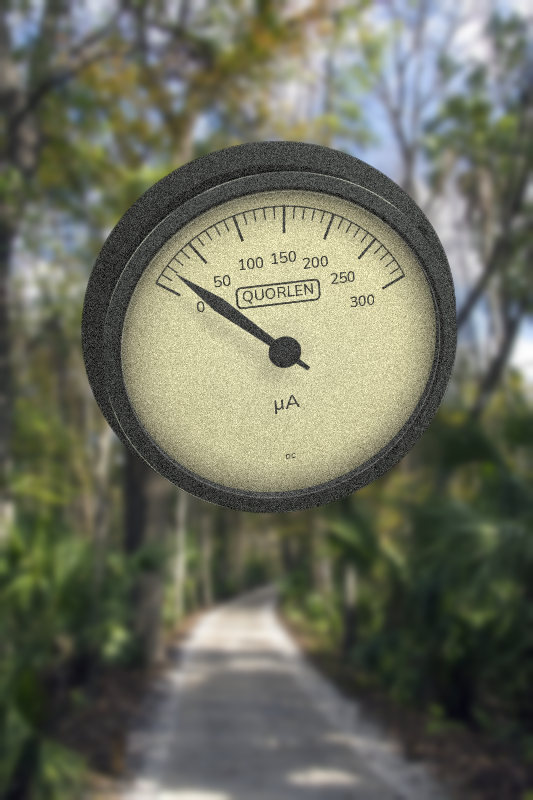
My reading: 20 µA
